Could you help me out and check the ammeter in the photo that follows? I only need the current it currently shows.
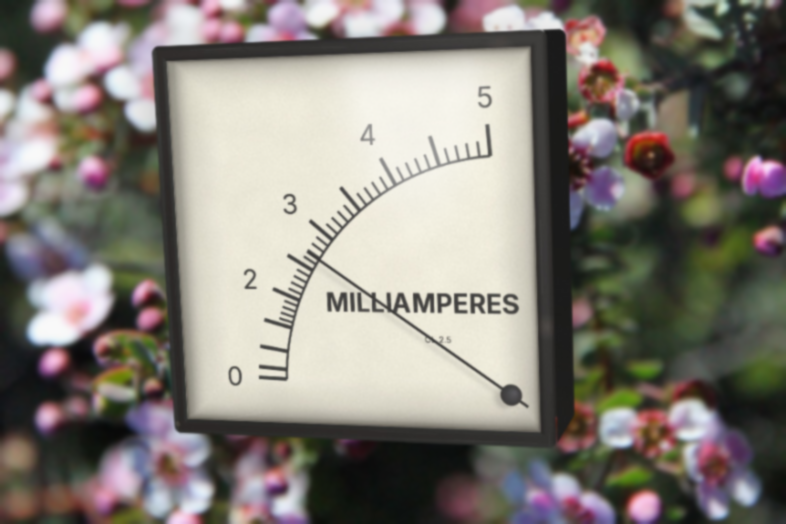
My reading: 2.7 mA
